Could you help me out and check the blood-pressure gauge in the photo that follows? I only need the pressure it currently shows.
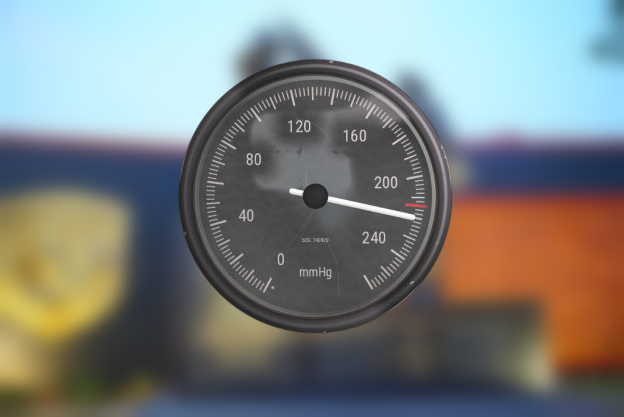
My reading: 220 mmHg
